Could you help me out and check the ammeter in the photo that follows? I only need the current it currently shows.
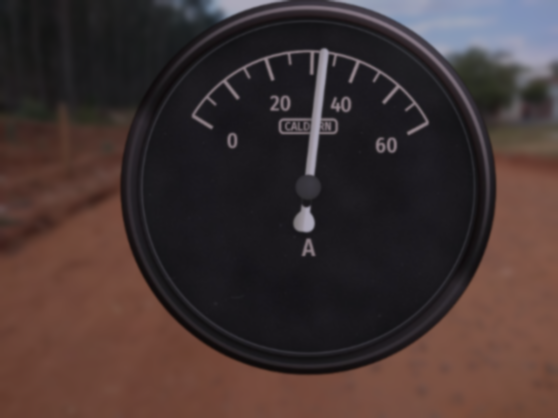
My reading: 32.5 A
